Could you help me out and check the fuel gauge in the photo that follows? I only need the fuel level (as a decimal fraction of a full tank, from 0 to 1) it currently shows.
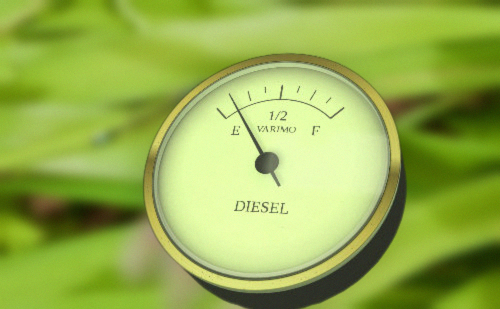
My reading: 0.125
